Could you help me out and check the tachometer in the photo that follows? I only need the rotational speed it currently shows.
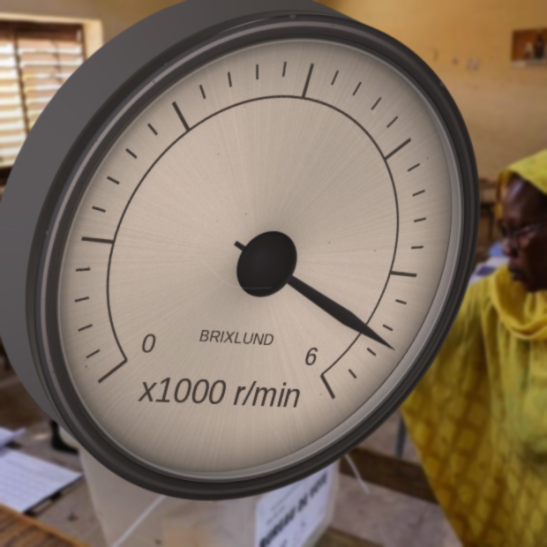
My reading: 5500 rpm
